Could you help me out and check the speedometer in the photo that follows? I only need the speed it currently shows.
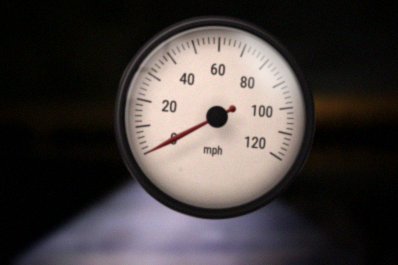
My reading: 0 mph
